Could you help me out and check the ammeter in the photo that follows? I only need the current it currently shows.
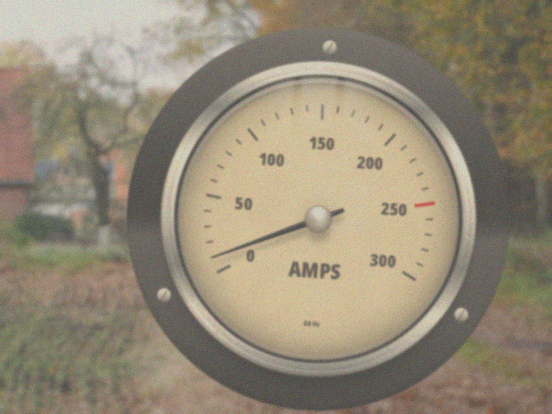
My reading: 10 A
